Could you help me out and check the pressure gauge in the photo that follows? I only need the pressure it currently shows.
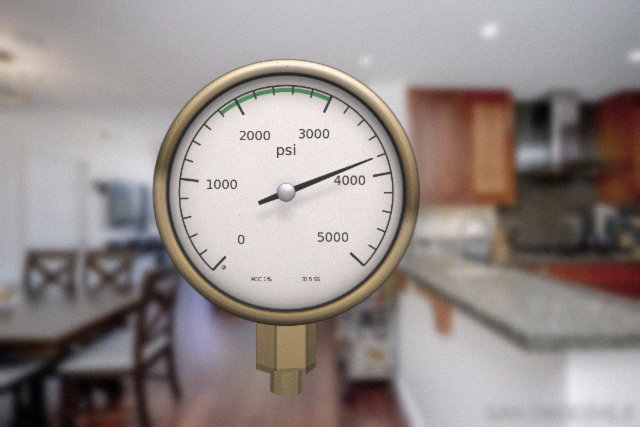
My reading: 3800 psi
